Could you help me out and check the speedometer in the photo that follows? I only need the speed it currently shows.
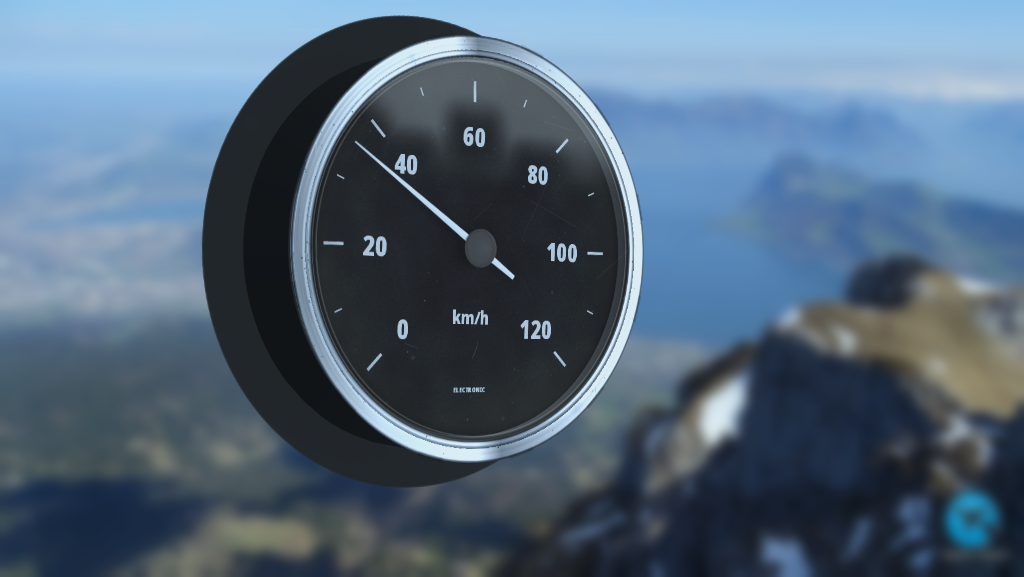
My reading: 35 km/h
